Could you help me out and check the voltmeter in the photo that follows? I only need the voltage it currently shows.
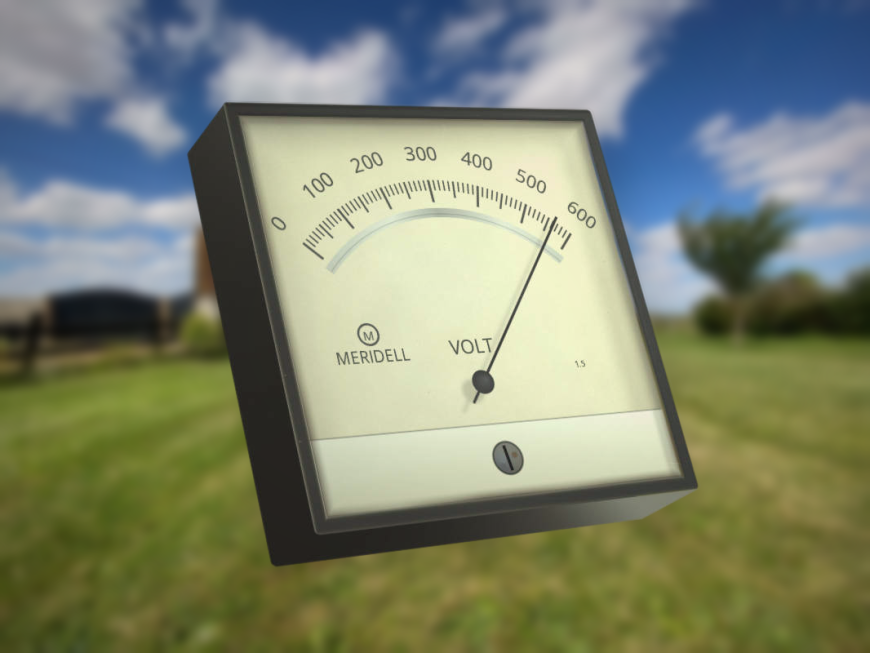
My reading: 560 V
